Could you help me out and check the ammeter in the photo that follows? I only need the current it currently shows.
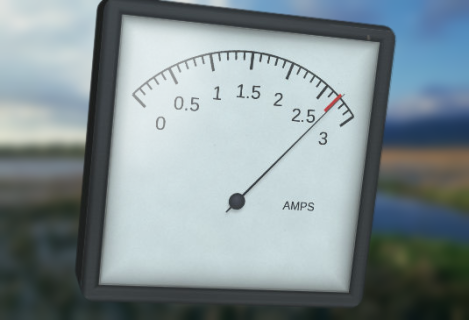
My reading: 2.7 A
